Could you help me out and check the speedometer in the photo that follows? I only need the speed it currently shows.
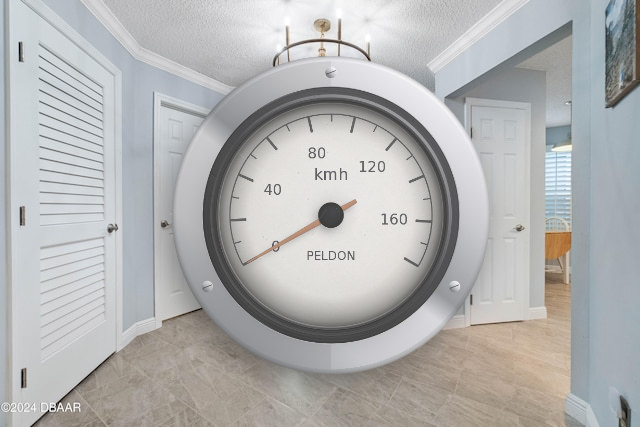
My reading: 0 km/h
